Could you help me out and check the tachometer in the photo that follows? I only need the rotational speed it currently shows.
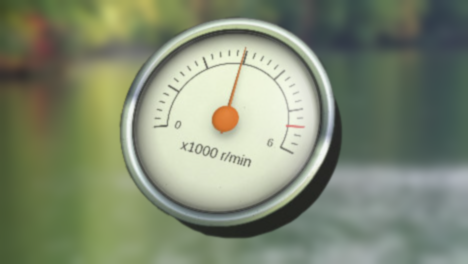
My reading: 3000 rpm
